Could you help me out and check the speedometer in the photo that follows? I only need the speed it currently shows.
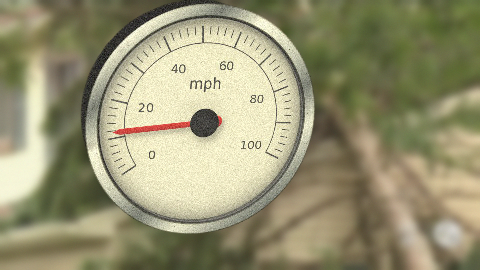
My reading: 12 mph
